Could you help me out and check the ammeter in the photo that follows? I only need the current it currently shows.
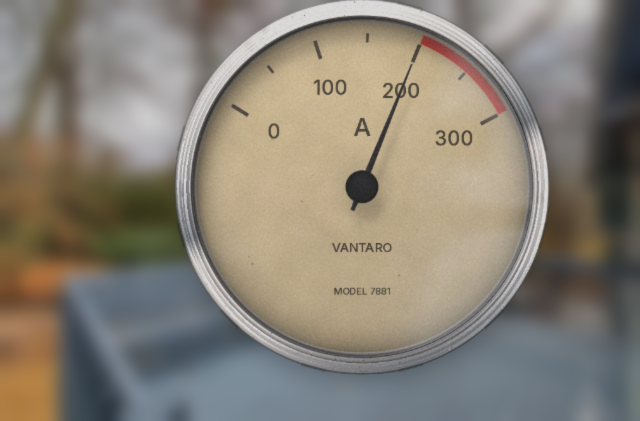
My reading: 200 A
